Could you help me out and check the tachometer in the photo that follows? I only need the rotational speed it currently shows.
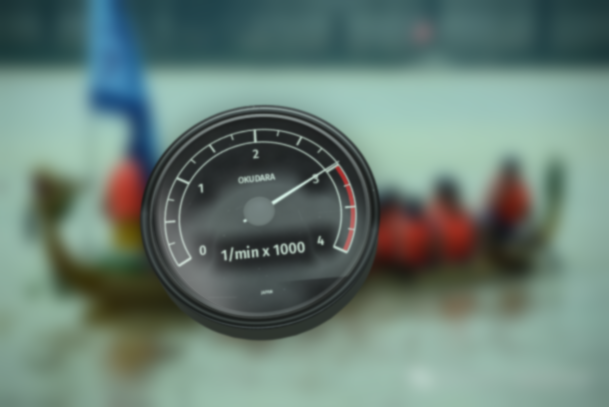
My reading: 3000 rpm
